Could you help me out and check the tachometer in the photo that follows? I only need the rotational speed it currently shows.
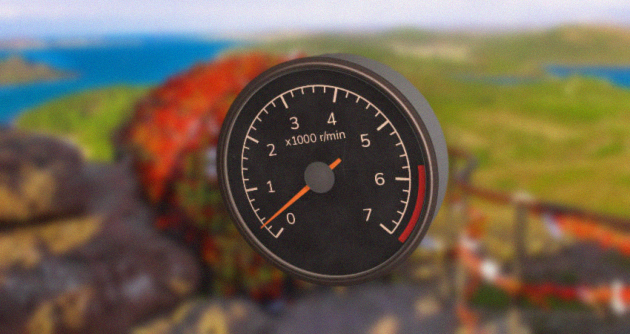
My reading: 300 rpm
